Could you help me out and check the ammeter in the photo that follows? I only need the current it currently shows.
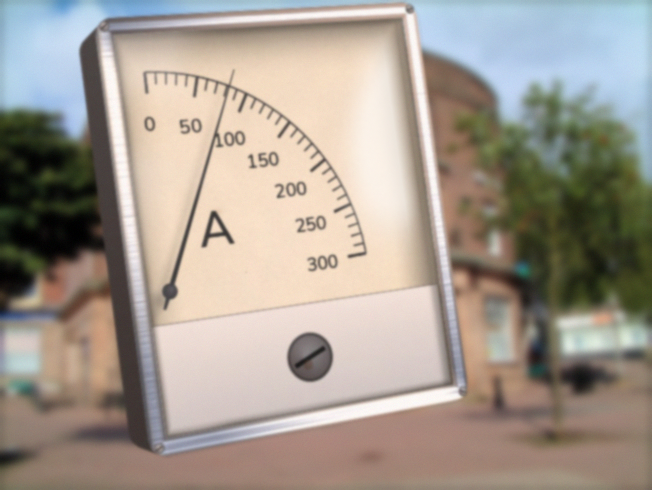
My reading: 80 A
